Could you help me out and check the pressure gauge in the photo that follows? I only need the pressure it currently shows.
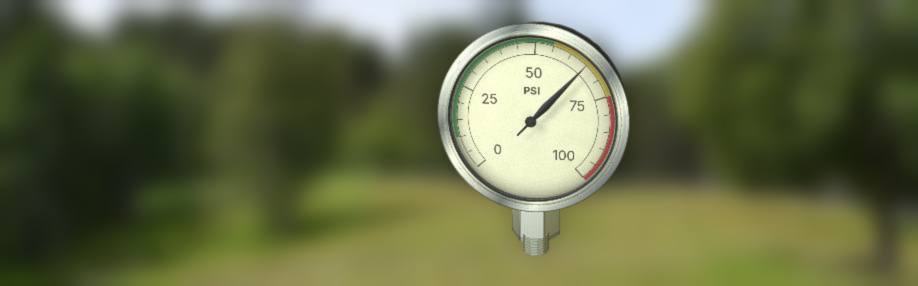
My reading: 65 psi
